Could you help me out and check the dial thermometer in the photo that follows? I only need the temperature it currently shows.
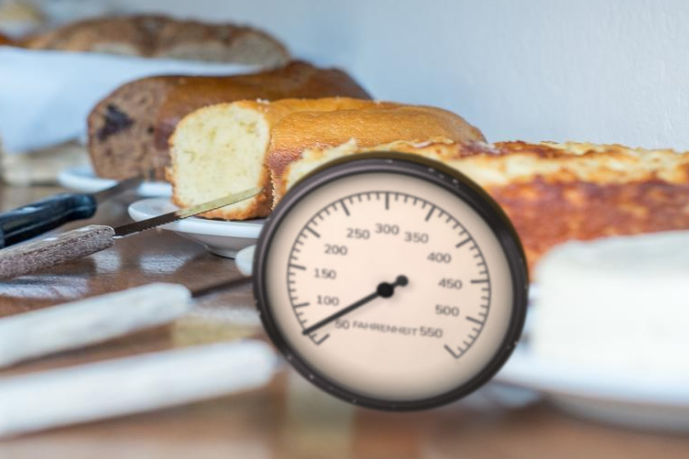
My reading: 70 °F
